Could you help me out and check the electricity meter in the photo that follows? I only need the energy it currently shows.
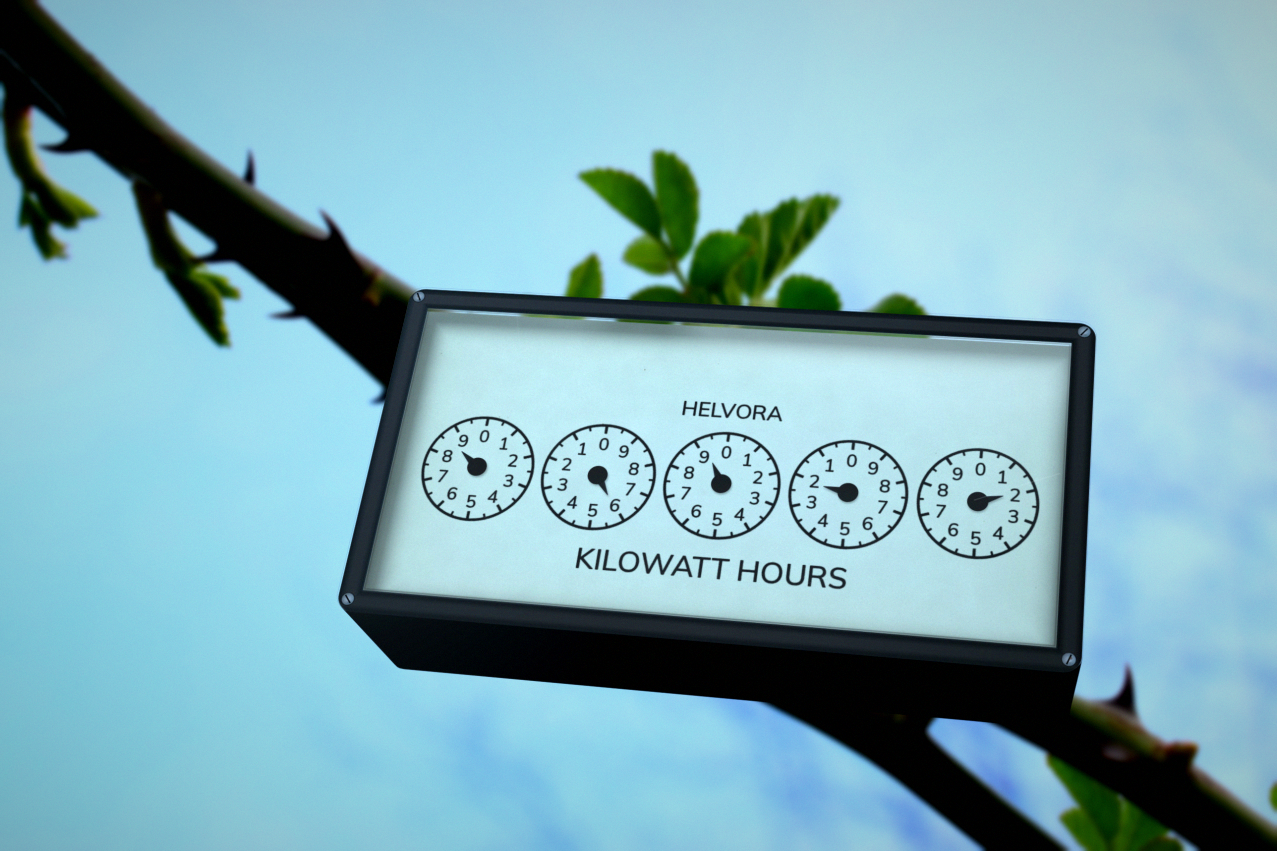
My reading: 85922 kWh
